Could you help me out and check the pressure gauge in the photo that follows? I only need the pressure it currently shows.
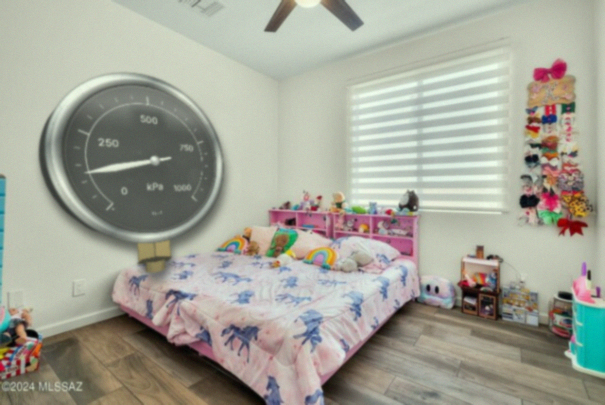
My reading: 125 kPa
